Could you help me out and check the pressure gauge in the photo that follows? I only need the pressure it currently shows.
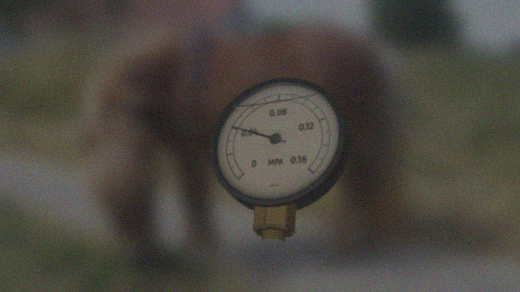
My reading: 0.04 MPa
